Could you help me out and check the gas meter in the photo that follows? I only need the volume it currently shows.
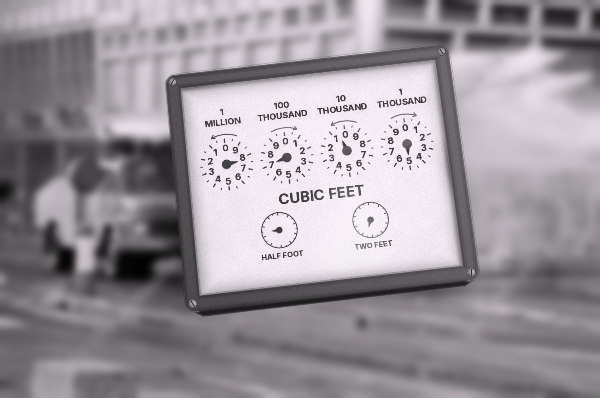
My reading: 770500 ft³
